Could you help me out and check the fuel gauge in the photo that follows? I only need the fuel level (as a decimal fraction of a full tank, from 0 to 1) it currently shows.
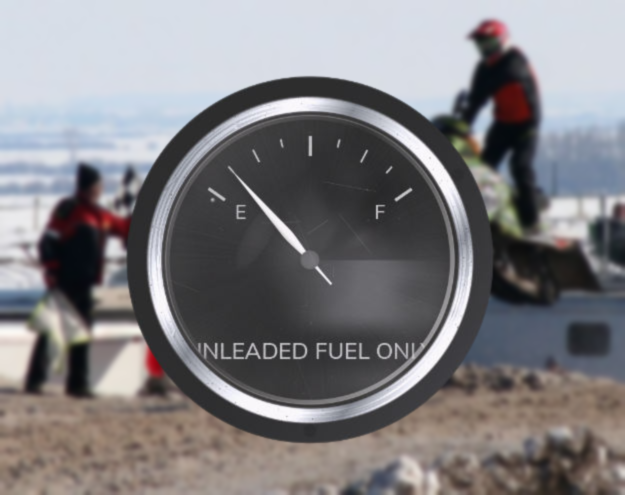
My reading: 0.125
